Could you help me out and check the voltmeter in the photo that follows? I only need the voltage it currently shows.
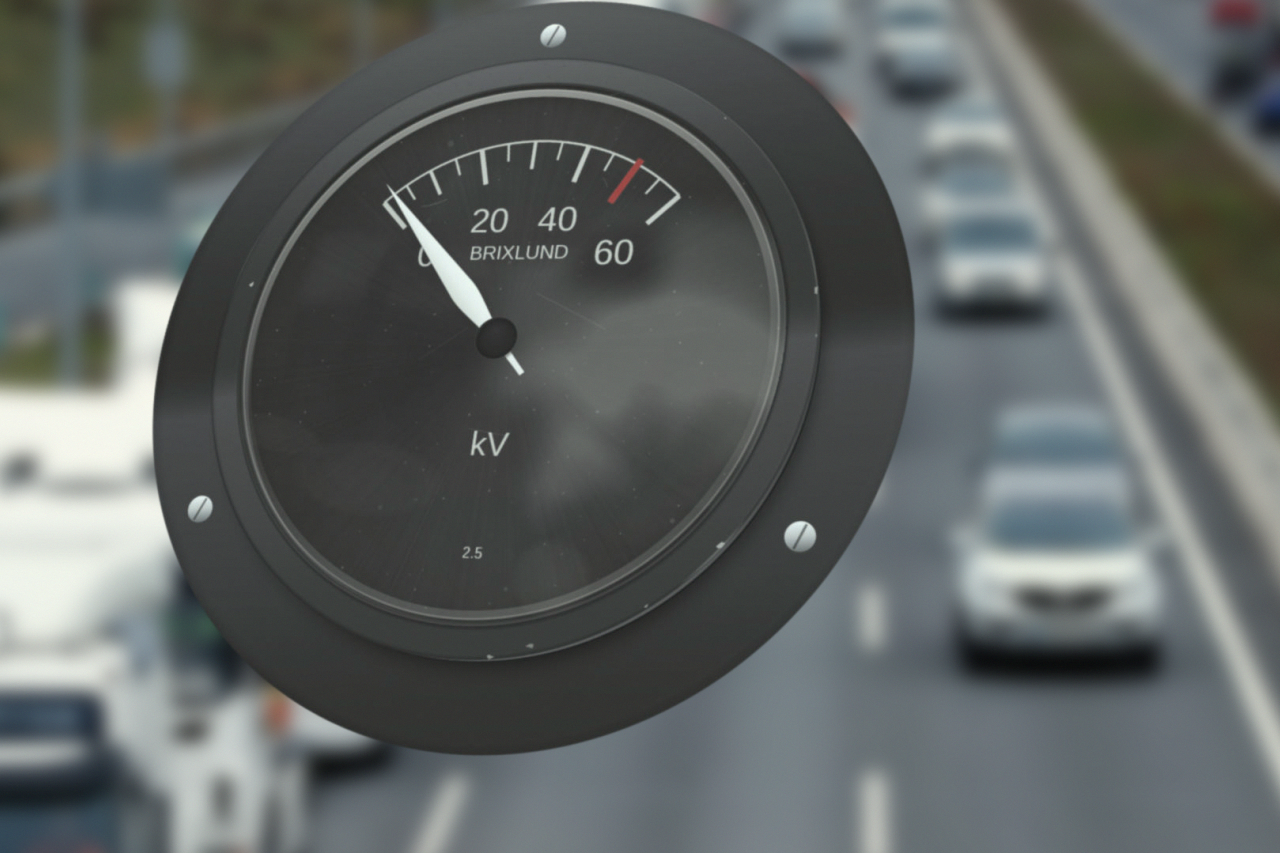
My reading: 2.5 kV
